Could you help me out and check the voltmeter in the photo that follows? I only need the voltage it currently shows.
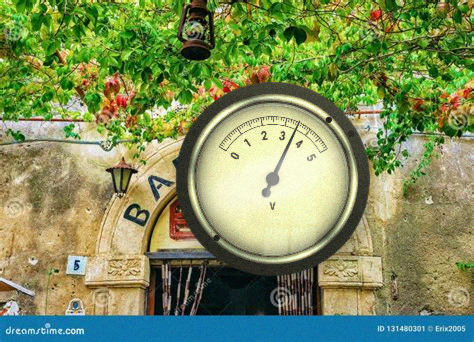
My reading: 3.5 V
